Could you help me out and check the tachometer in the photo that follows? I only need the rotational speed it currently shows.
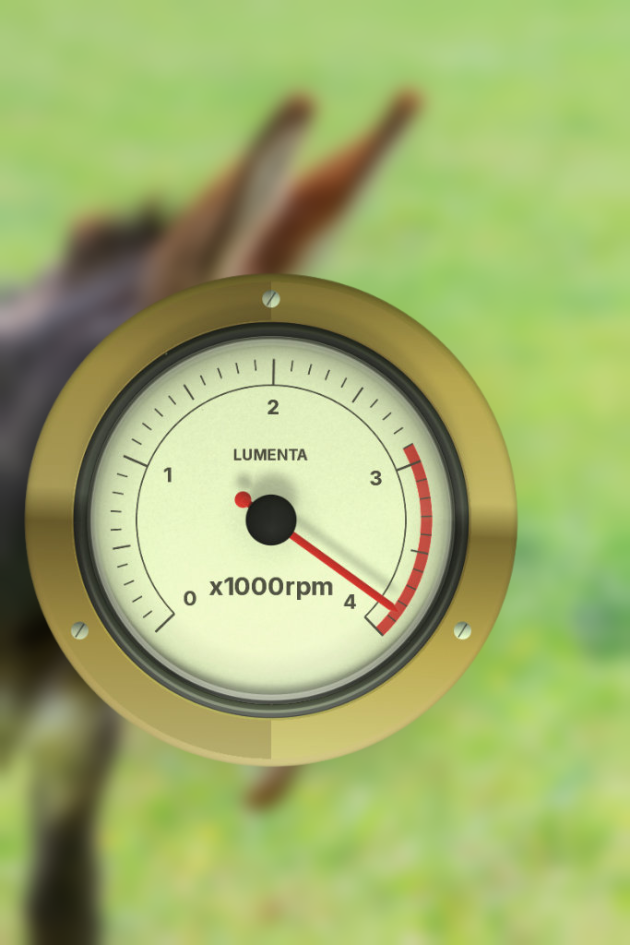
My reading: 3850 rpm
